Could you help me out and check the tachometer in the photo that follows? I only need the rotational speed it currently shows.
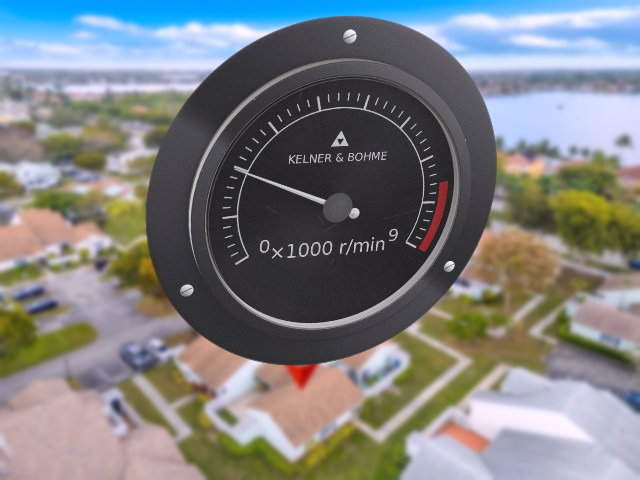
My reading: 2000 rpm
